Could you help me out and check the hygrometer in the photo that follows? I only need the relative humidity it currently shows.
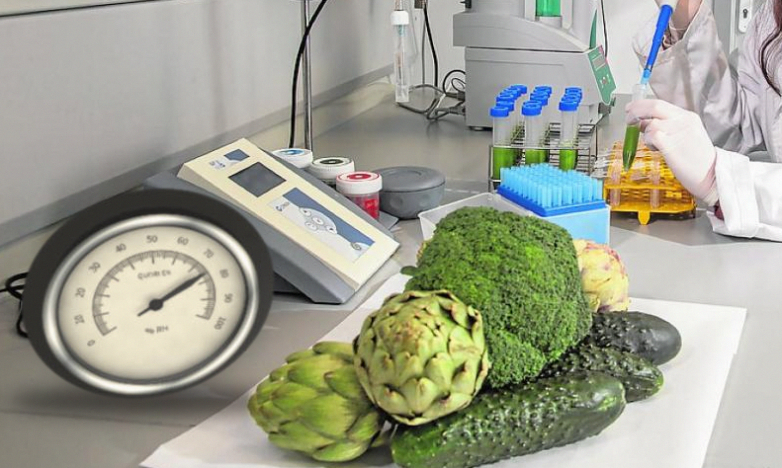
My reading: 75 %
